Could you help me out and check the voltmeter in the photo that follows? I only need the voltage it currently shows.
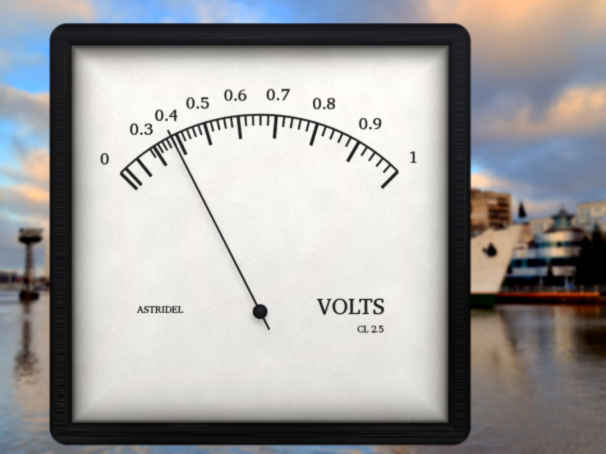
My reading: 0.38 V
